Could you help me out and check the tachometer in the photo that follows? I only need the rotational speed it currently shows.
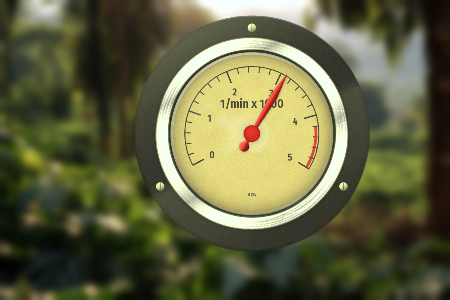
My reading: 3100 rpm
